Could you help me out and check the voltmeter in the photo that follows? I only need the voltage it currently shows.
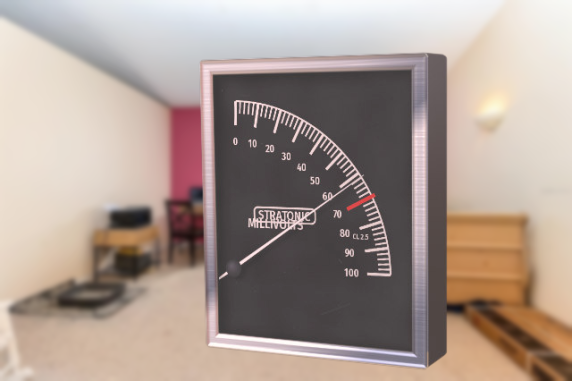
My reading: 62 mV
